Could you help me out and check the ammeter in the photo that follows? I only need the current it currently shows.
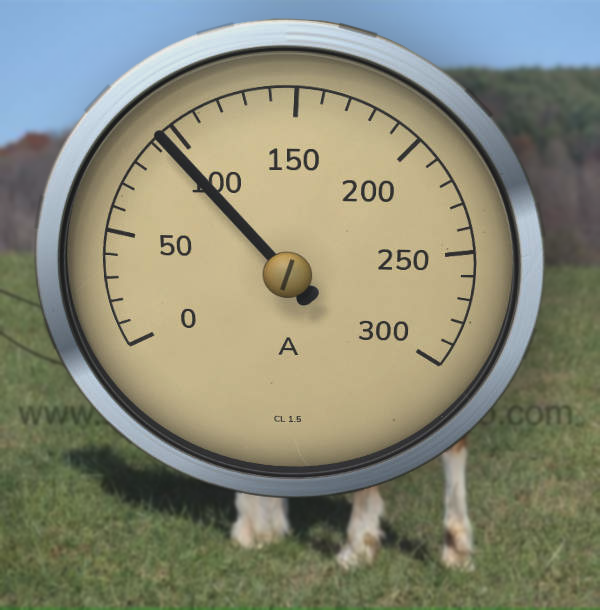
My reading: 95 A
